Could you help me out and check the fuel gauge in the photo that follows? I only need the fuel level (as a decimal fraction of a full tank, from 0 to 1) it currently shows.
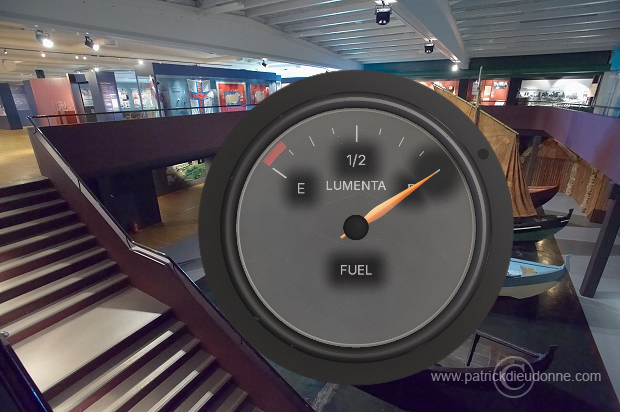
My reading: 1
